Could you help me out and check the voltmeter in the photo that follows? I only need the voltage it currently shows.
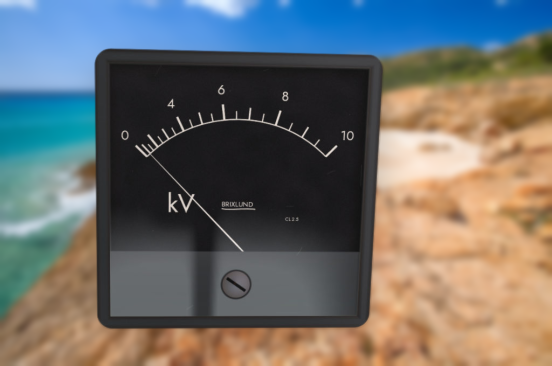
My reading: 1 kV
